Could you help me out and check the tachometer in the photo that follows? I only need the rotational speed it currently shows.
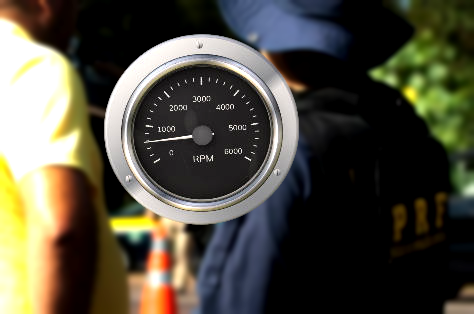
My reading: 600 rpm
